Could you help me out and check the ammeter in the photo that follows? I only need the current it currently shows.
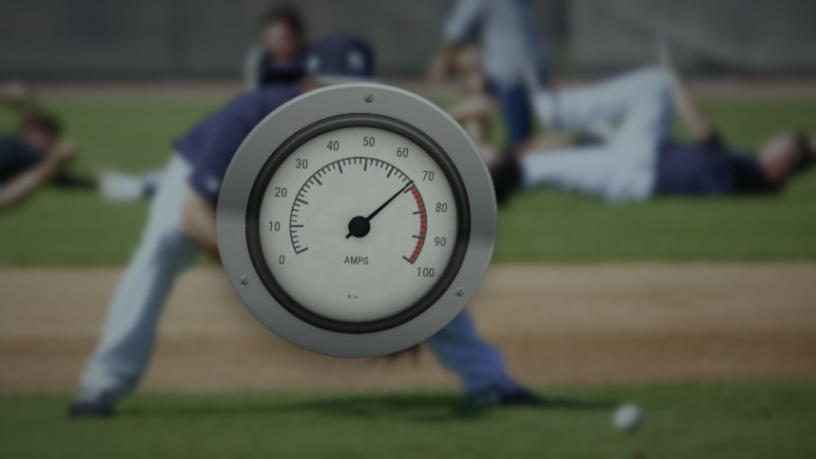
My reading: 68 A
